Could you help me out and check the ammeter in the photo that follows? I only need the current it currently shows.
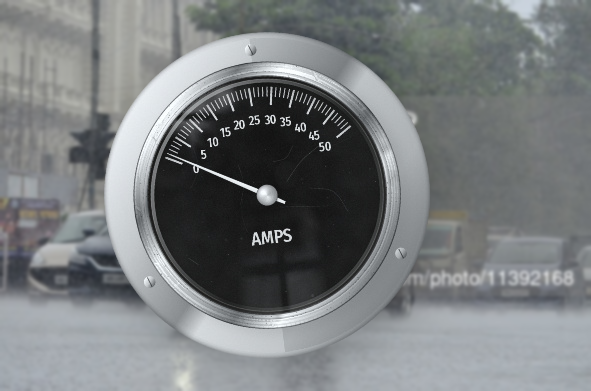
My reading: 1 A
